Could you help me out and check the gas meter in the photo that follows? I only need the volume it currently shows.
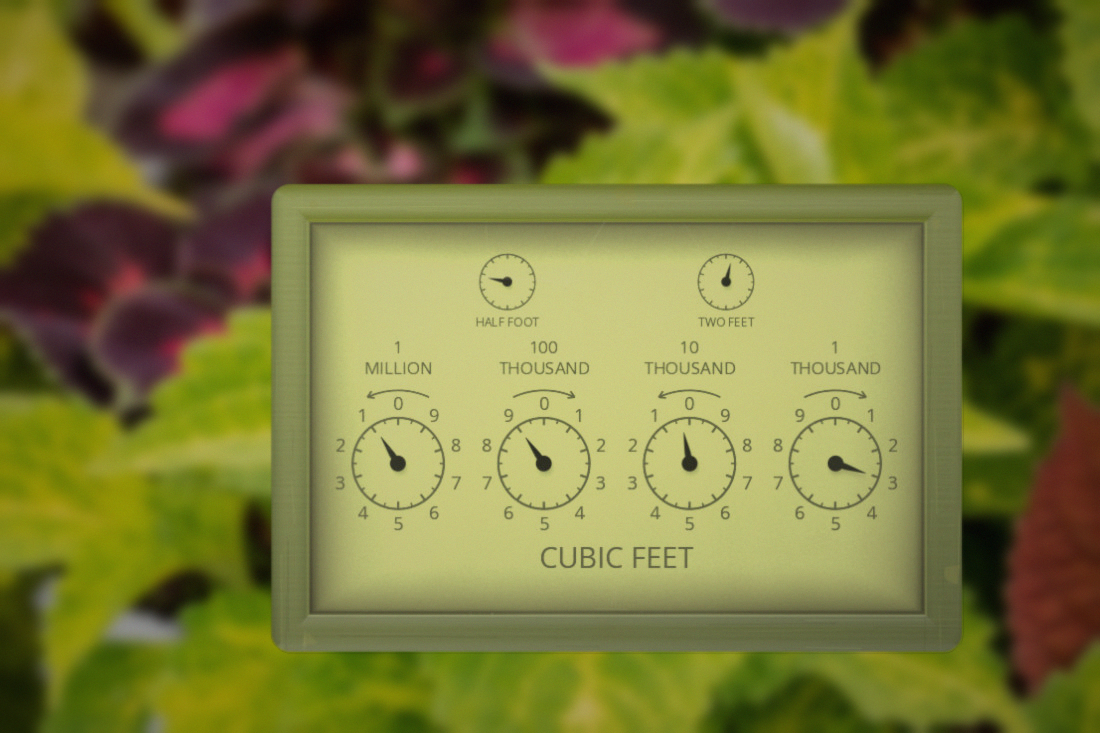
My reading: 90300 ft³
